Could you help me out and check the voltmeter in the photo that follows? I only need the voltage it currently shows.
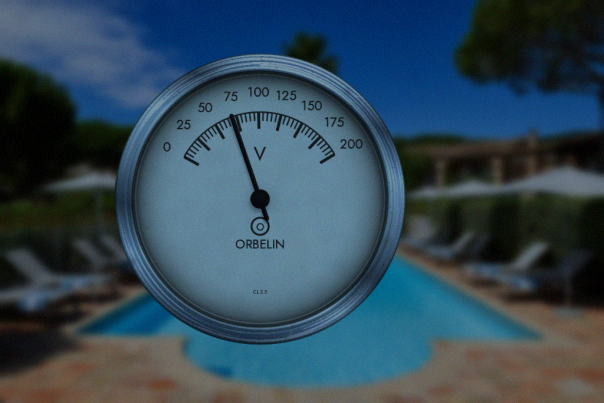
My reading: 70 V
